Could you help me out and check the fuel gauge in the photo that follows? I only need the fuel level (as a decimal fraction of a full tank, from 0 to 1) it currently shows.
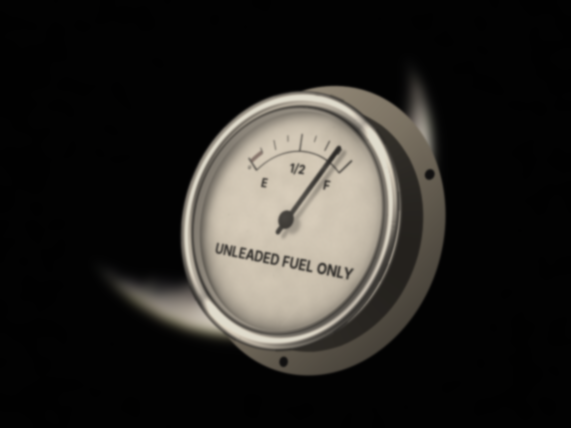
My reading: 0.875
